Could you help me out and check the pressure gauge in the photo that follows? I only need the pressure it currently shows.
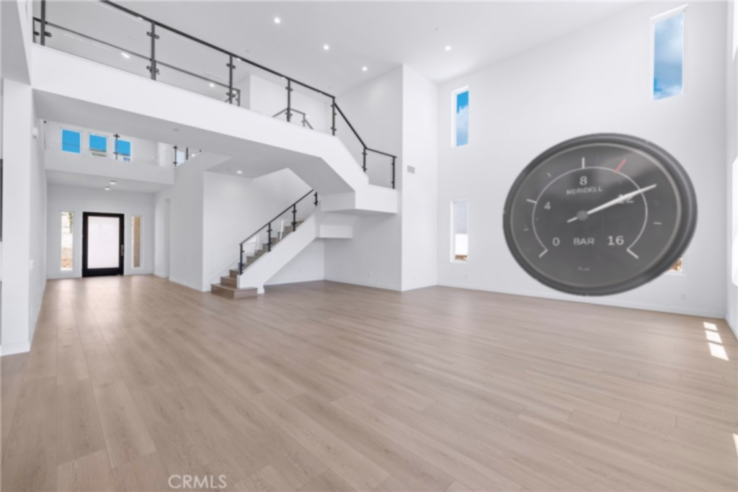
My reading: 12 bar
